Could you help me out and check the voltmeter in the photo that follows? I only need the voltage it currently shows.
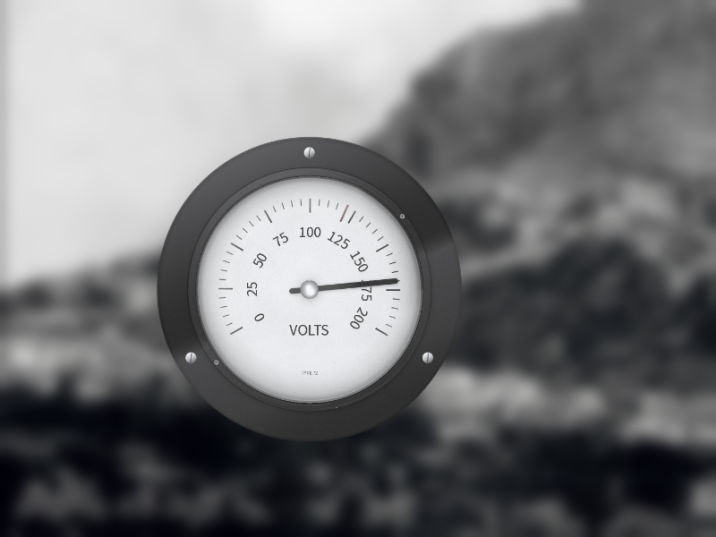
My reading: 170 V
